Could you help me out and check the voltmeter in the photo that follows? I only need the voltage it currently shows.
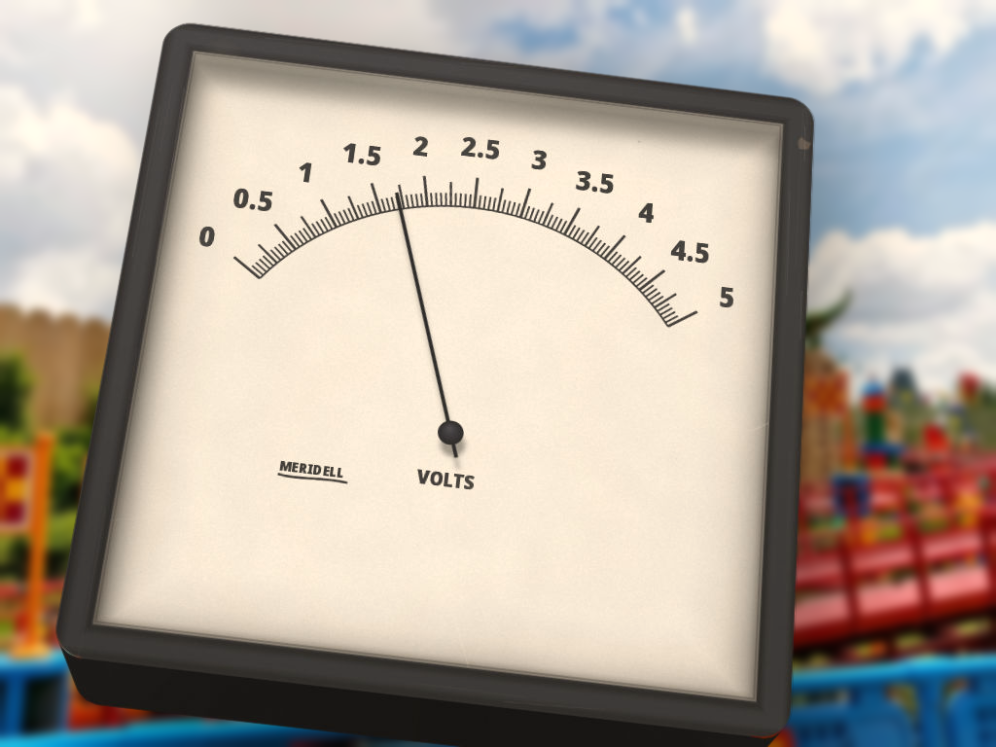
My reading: 1.7 V
